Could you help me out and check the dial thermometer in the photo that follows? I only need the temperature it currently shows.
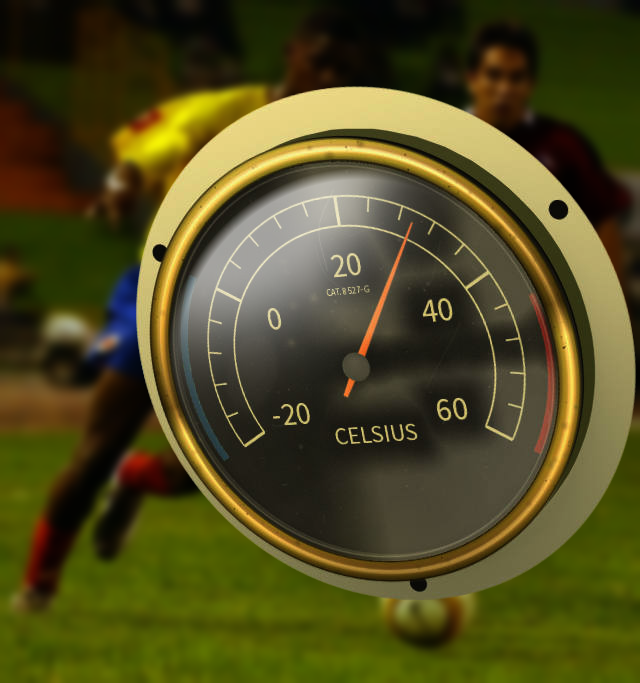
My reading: 30 °C
